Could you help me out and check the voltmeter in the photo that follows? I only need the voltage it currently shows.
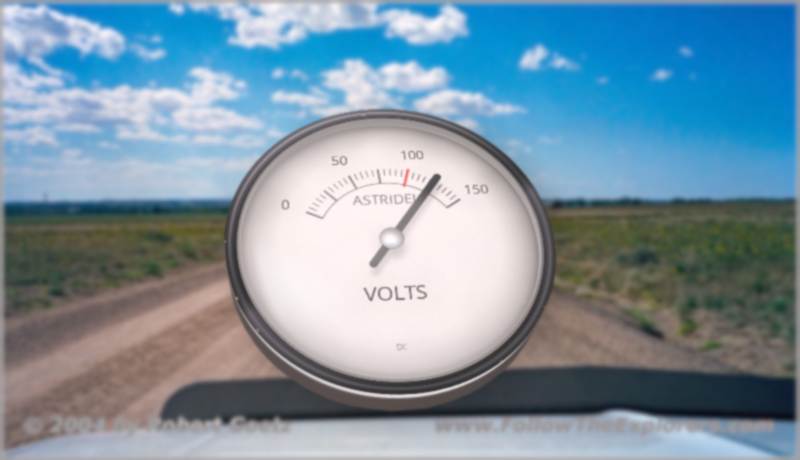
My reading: 125 V
